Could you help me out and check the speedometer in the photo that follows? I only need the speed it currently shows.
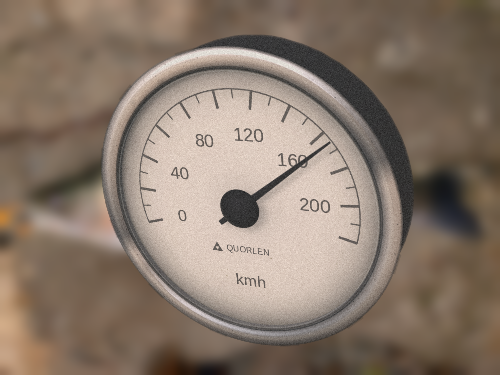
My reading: 165 km/h
